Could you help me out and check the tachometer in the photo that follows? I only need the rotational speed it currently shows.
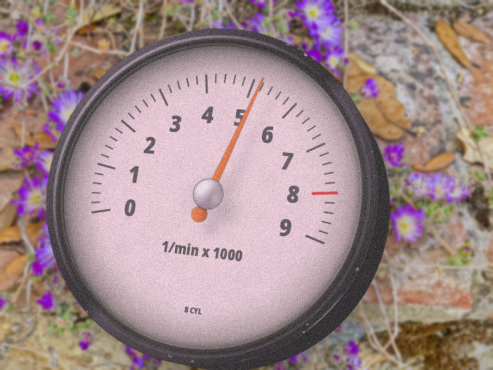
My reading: 5200 rpm
